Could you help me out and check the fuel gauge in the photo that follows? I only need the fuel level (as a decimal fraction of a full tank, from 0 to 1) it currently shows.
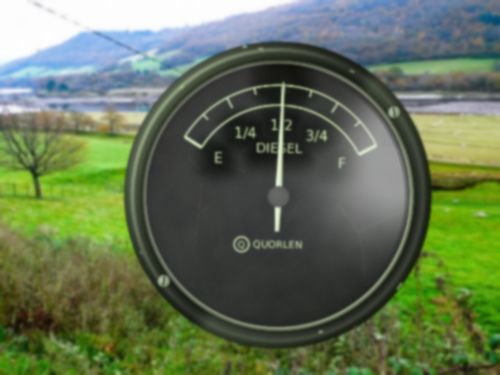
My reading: 0.5
